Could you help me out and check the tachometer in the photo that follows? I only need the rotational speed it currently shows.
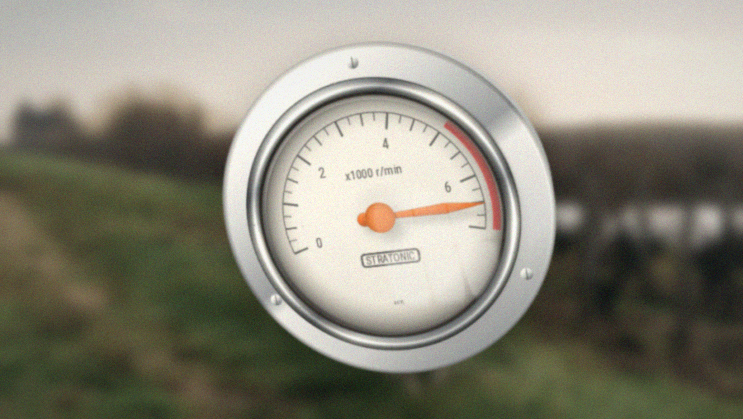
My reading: 6500 rpm
